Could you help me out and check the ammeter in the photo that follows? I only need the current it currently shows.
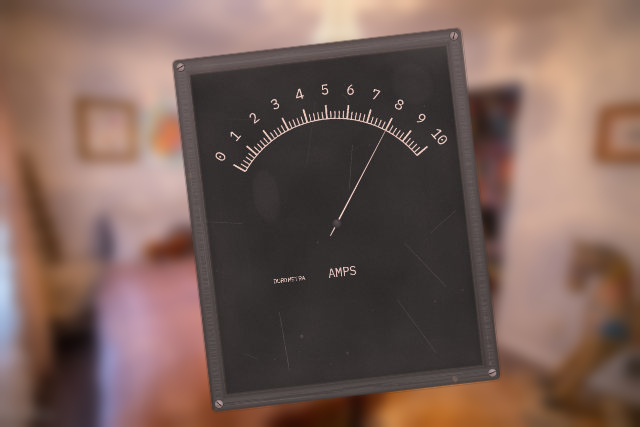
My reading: 8 A
